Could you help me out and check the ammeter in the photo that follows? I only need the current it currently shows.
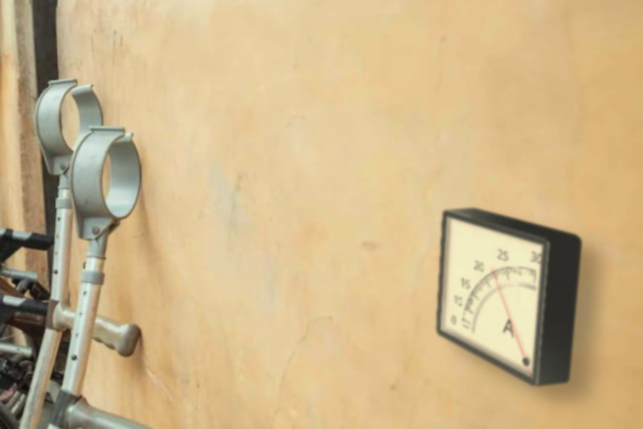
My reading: 22.5 A
